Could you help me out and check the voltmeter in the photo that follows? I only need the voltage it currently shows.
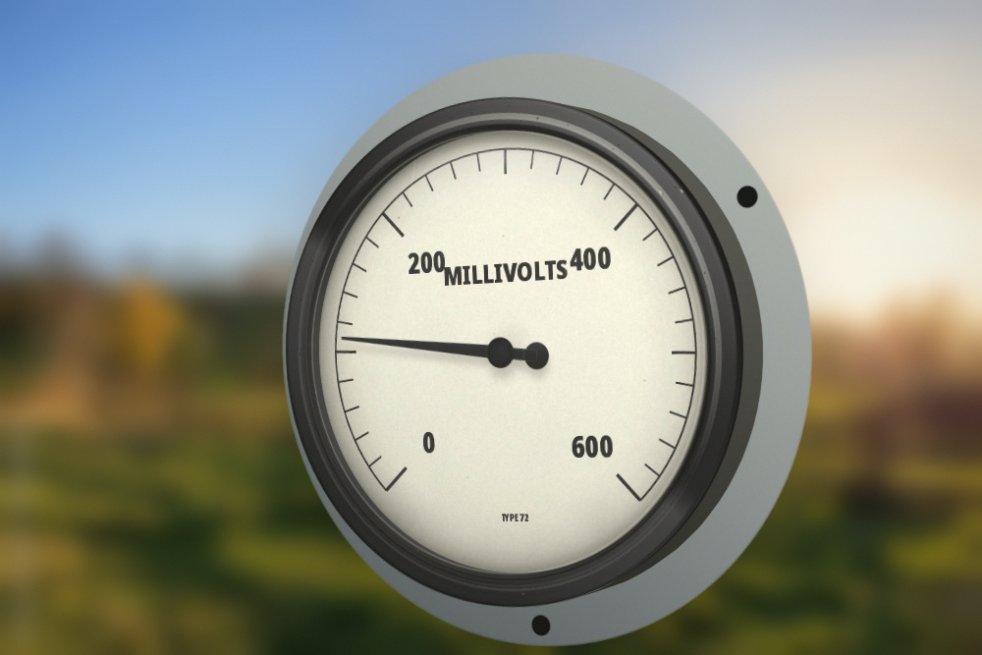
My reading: 110 mV
